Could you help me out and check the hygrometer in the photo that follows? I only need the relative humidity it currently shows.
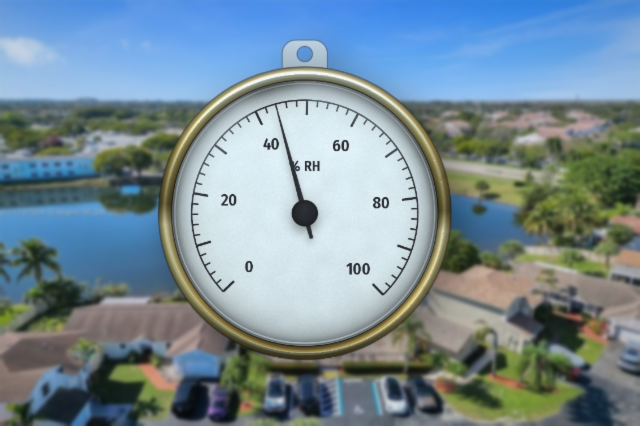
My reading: 44 %
